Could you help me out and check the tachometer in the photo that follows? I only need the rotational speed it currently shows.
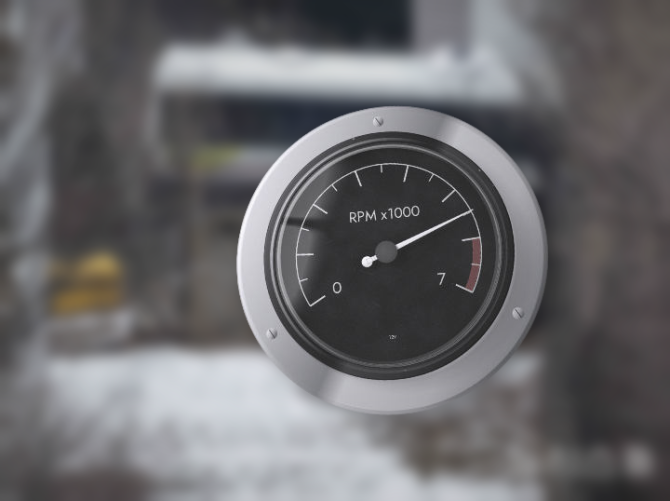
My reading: 5500 rpm
